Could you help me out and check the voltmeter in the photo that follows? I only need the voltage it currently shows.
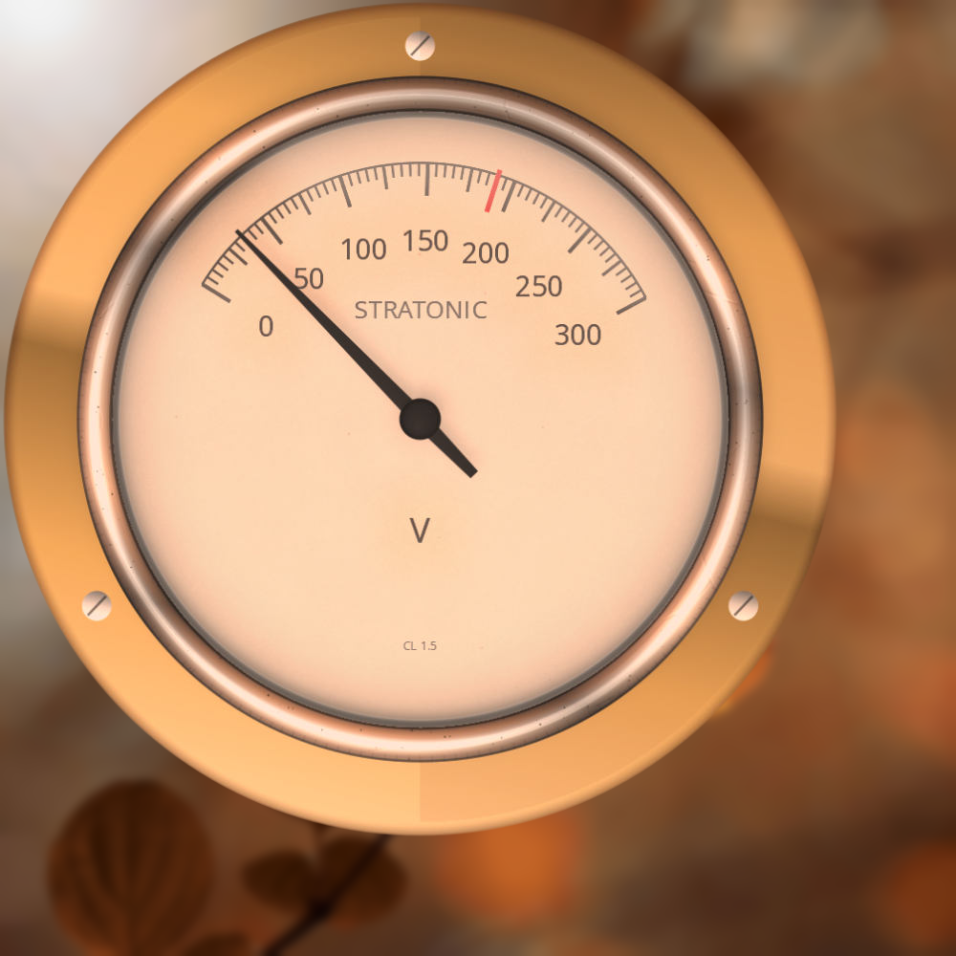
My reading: 35 V
